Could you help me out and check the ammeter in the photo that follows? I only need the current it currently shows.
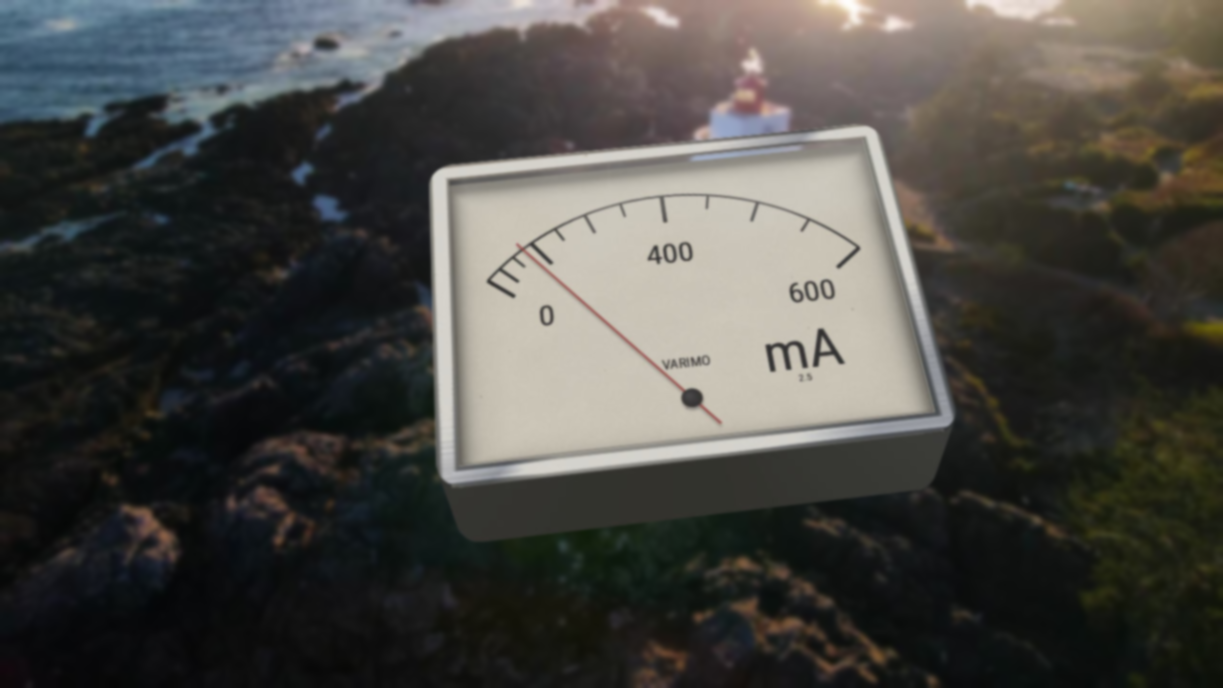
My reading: 175 mA
